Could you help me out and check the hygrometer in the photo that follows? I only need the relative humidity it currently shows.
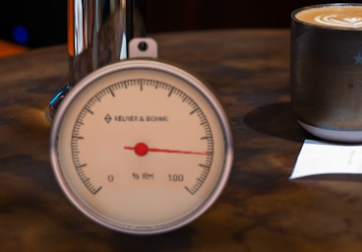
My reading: 85 %
